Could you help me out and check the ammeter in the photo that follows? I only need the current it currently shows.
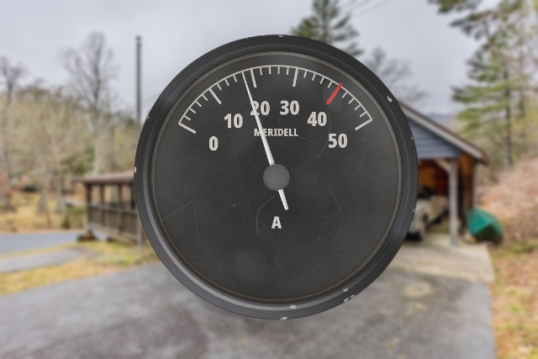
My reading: 18 A
